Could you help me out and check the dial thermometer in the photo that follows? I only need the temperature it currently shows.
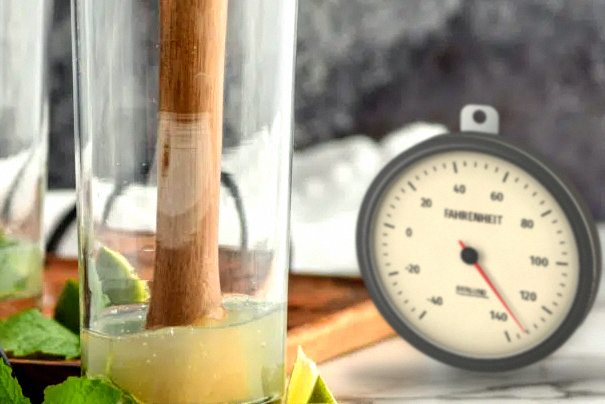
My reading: 132 °F
